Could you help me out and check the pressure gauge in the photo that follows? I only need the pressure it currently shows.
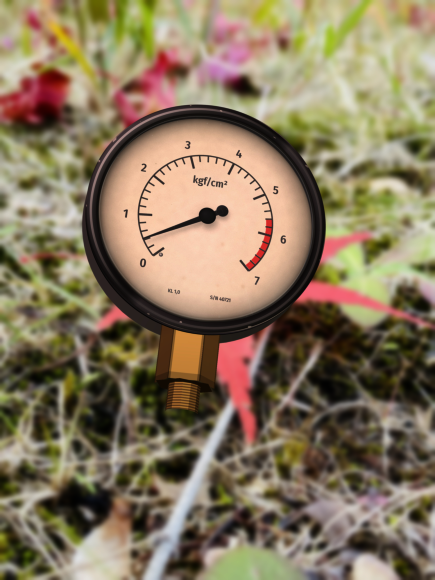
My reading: 0.4 kg/cm²
